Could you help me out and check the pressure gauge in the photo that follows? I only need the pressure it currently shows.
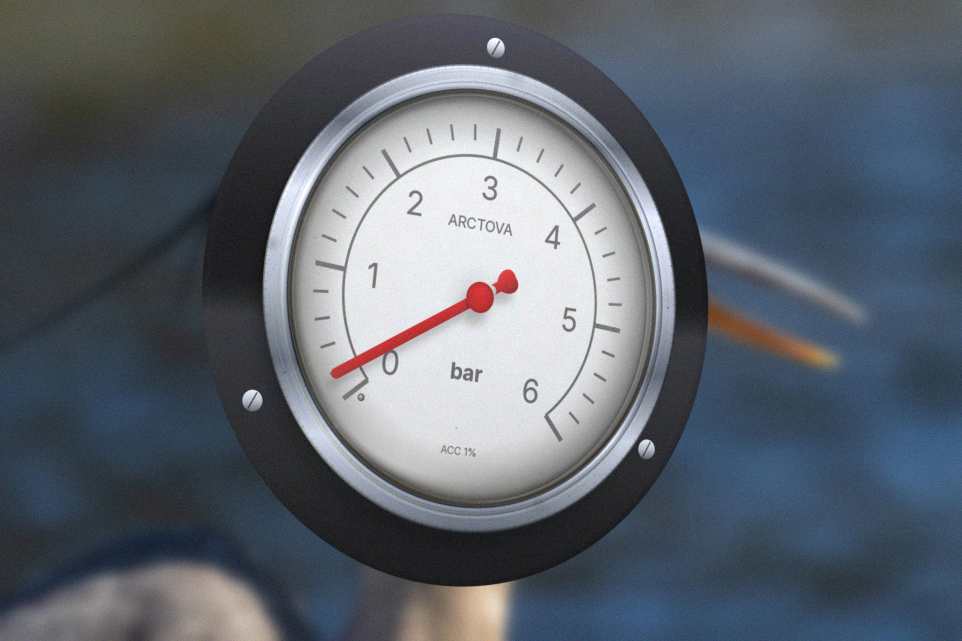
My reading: 0.2 bar
